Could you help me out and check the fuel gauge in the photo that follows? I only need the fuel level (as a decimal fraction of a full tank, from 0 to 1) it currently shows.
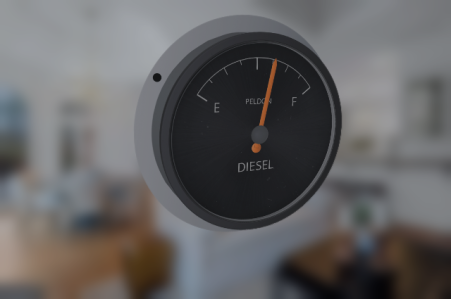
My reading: 0.625
